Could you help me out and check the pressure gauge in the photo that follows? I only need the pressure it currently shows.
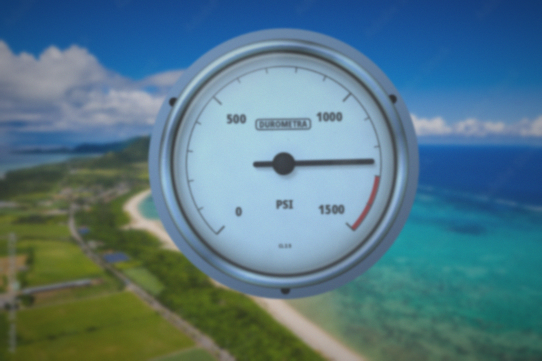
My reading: 1250 psi
